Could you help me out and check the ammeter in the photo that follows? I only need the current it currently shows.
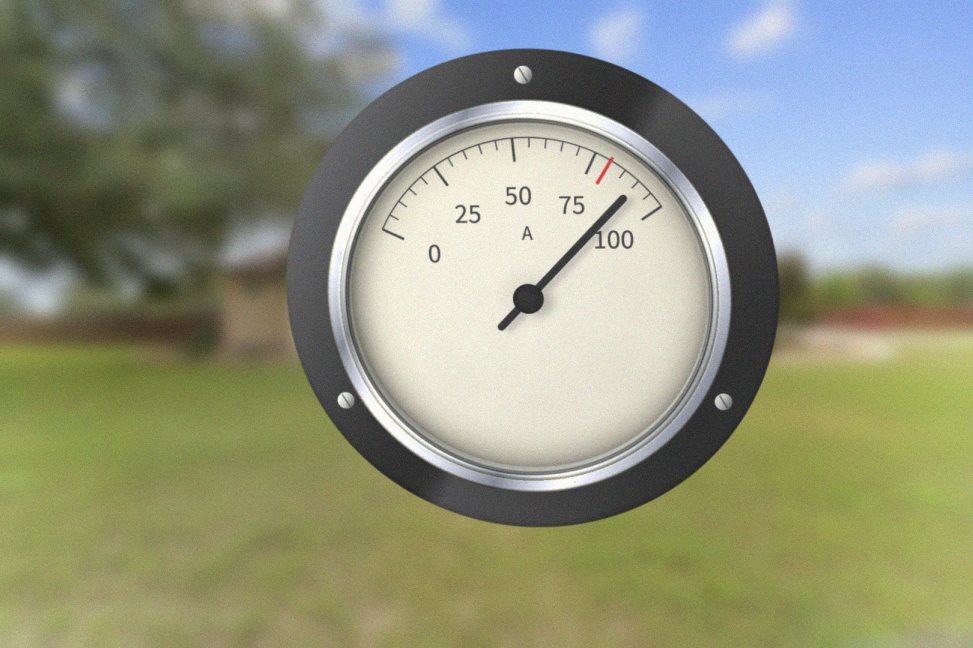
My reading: 90 A
